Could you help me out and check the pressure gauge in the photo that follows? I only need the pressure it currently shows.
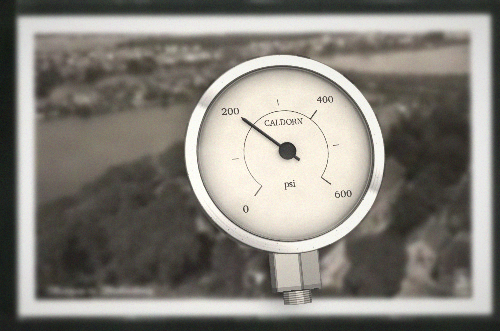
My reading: 200 psi
